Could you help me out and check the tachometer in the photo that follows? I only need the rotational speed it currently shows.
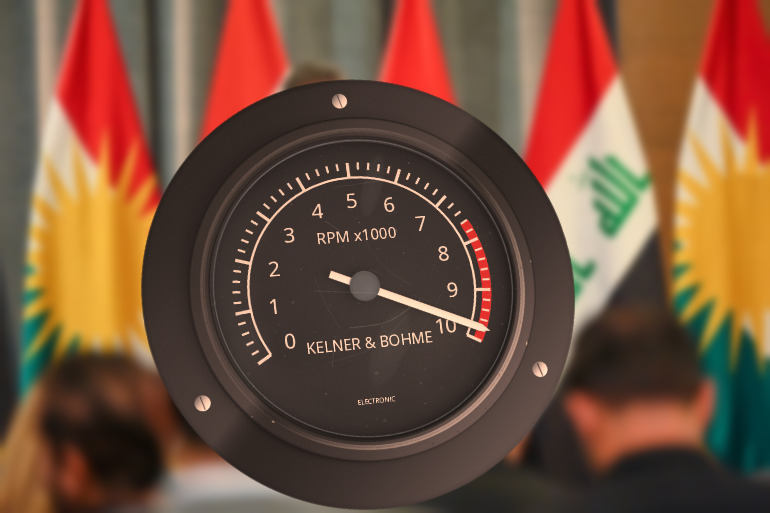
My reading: 9800 rpm
